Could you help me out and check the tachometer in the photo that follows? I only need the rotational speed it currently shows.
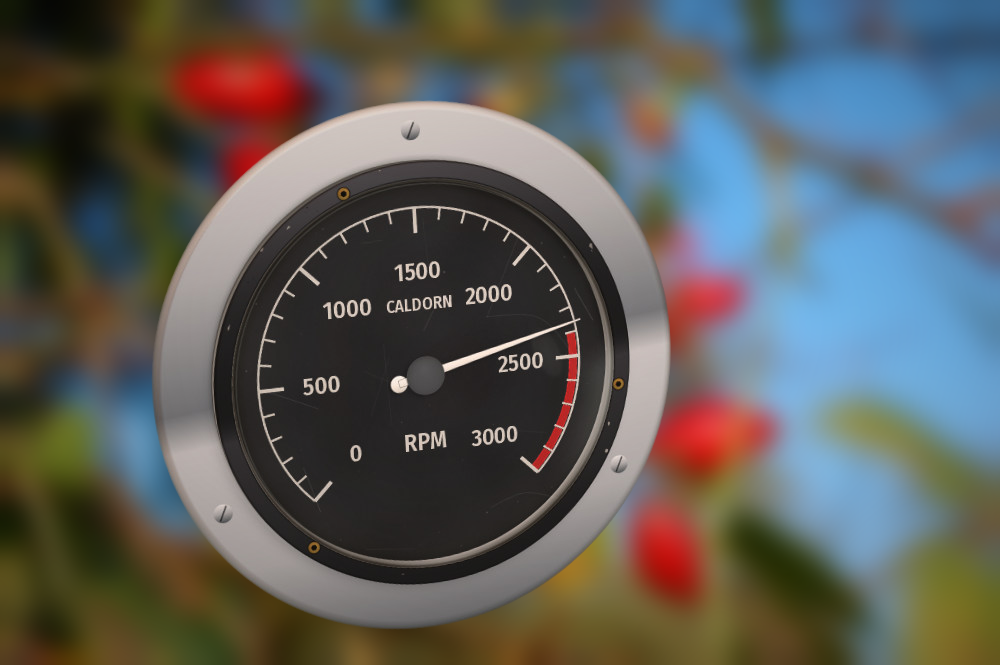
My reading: 2350 rpm
